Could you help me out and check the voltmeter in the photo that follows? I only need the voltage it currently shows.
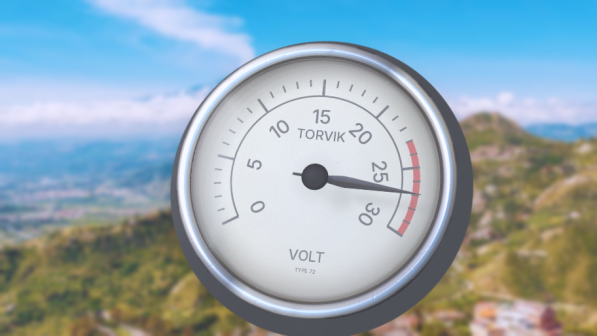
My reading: 27 V
